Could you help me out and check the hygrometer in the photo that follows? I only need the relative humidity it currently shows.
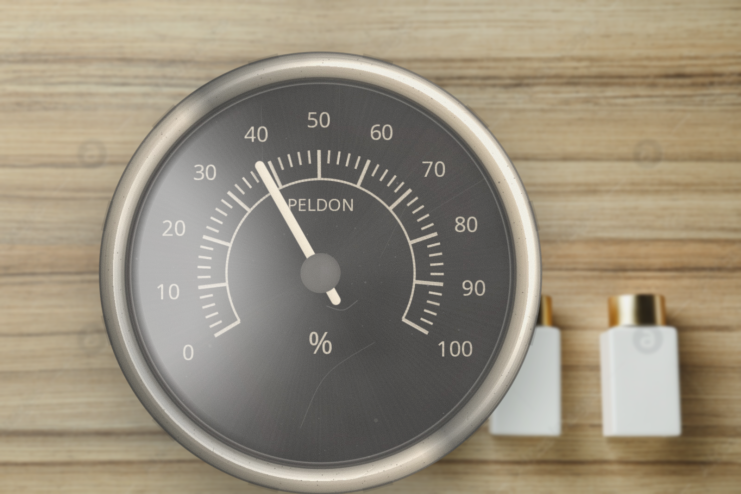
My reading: 38 %
